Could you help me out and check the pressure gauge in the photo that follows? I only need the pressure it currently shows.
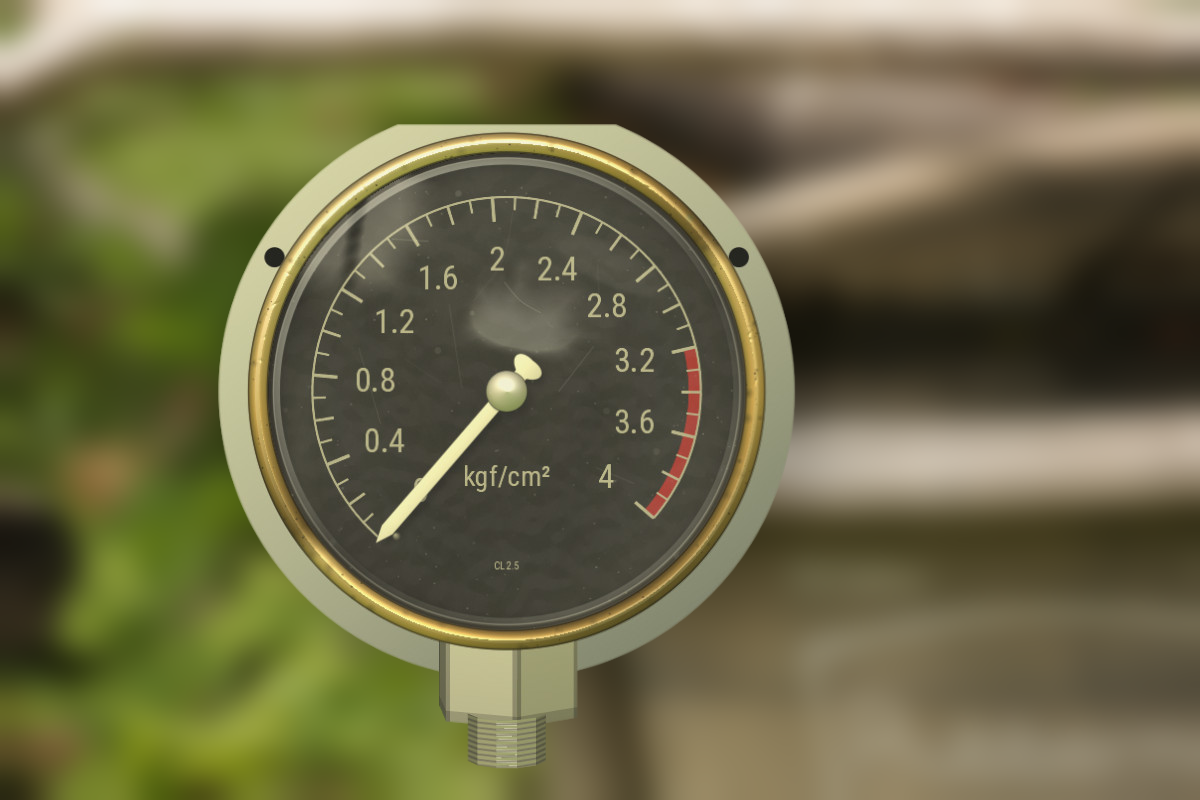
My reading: 0 kg/cm²
